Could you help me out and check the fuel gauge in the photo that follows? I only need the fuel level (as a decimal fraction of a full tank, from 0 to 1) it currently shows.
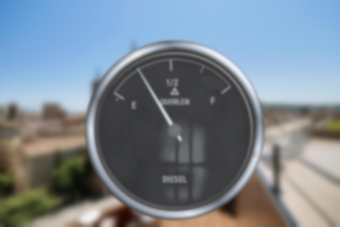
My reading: 0.25
